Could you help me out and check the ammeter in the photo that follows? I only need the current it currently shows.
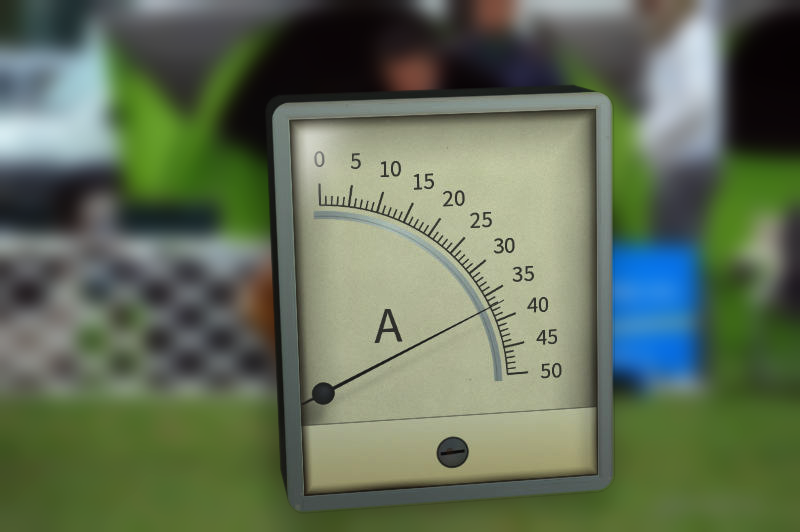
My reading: 37 A
